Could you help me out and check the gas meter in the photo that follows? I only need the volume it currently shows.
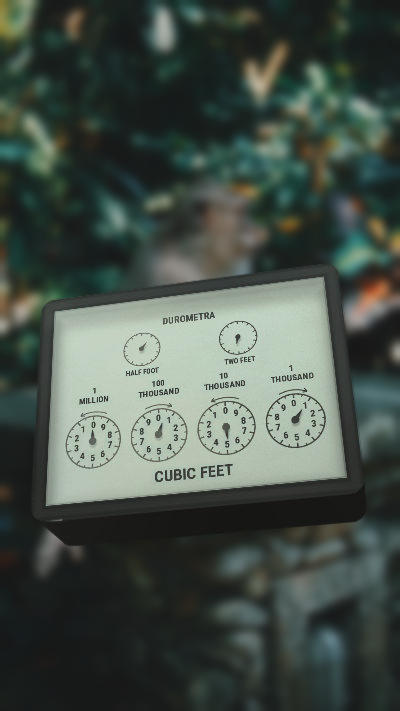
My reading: 5100 ft³
